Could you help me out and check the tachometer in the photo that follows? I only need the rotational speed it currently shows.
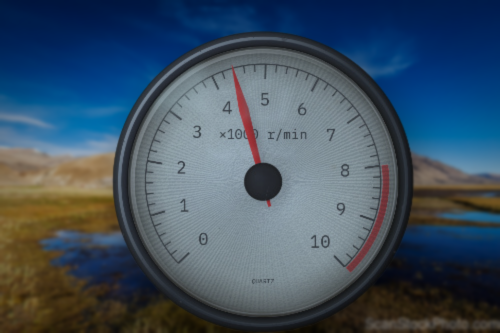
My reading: 4400 rpm
